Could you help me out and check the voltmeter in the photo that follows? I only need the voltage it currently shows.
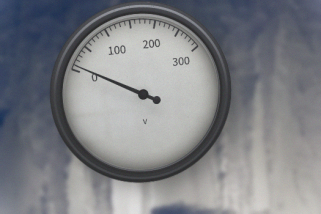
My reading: 10 V
